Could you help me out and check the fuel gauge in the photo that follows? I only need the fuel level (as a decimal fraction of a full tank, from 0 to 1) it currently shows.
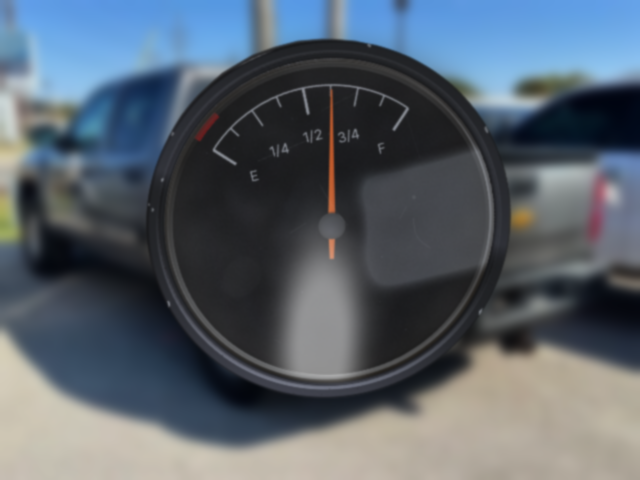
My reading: 0.625
